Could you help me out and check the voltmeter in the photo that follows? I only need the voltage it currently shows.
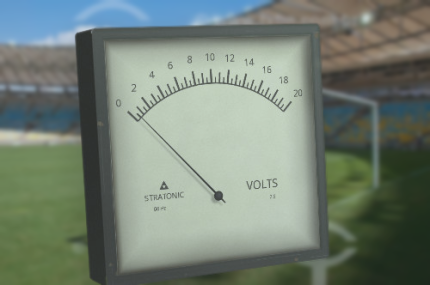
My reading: 0.5 V
